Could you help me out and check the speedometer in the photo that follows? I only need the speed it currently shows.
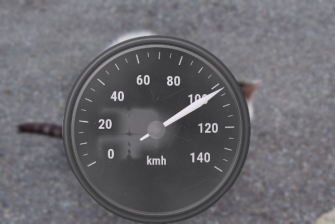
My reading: 102.5 km/h
